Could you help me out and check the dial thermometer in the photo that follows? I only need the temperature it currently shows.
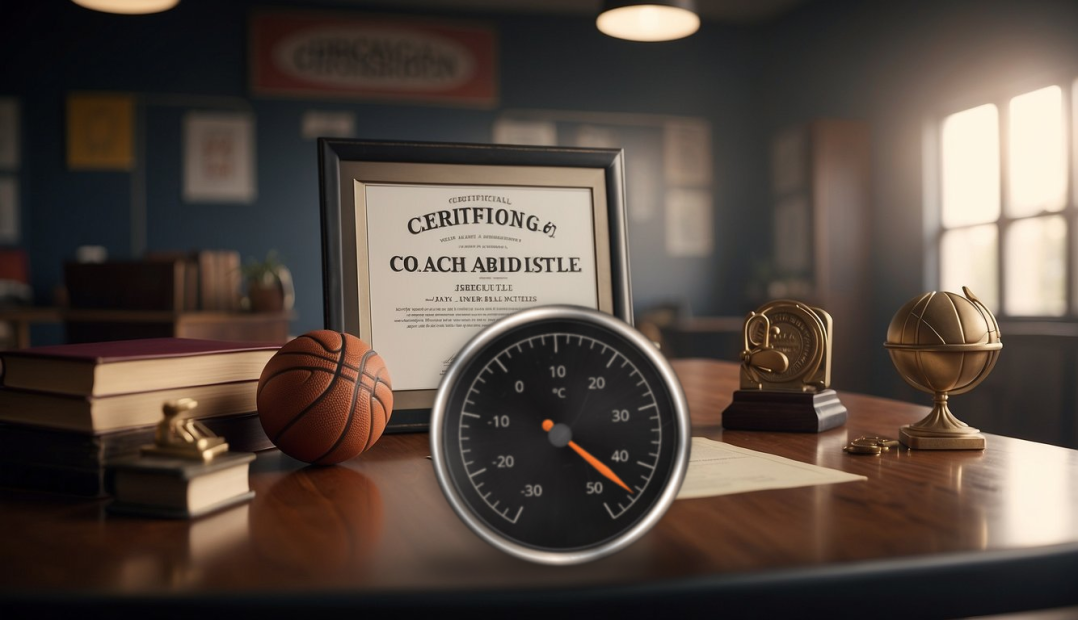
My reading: 45 °C
